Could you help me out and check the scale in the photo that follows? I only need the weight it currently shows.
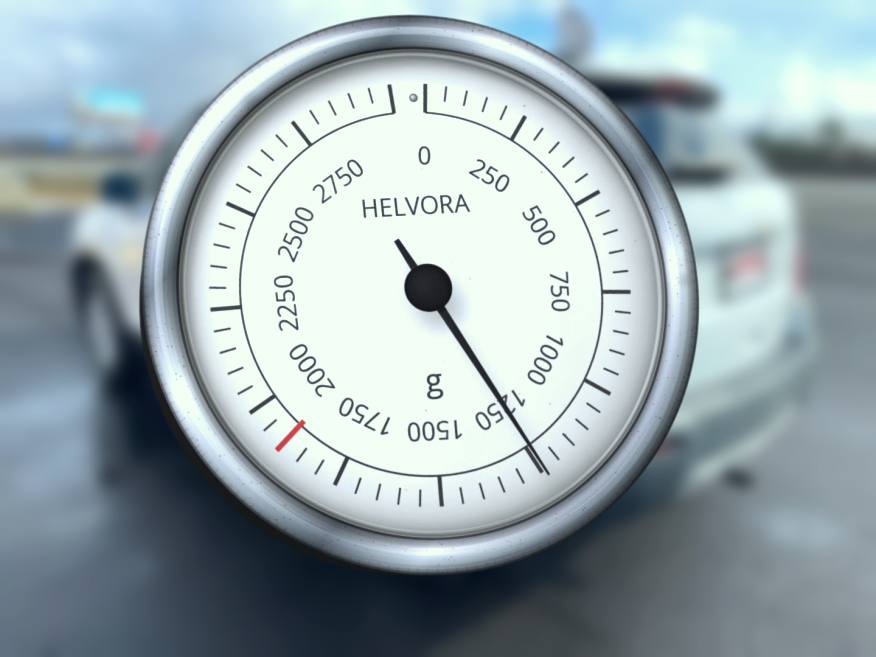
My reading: 1250 g
